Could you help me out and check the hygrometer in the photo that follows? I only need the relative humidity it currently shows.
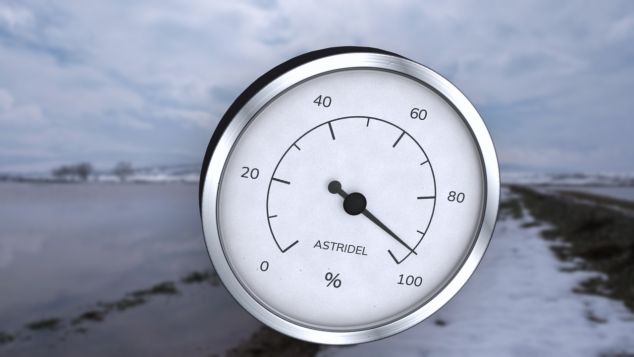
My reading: 95 %
